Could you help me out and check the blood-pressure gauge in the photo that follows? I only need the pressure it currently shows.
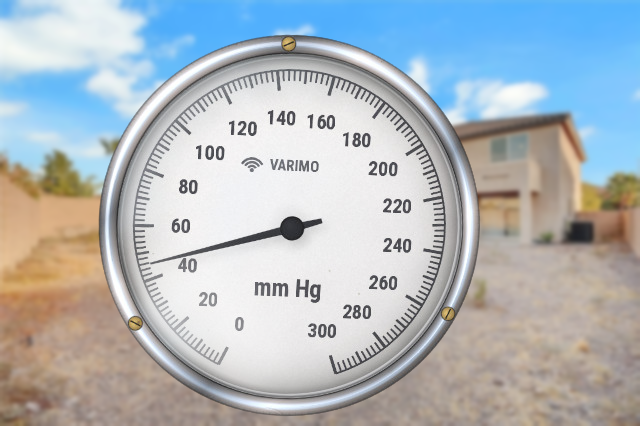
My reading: 46 mmHg
